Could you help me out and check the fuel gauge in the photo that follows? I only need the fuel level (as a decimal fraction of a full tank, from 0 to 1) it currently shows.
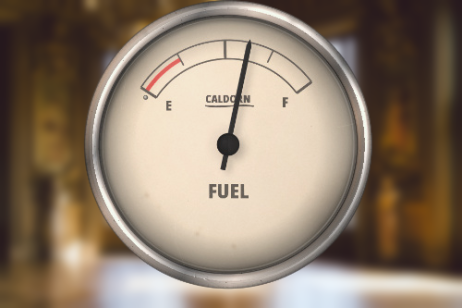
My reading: 0.625
